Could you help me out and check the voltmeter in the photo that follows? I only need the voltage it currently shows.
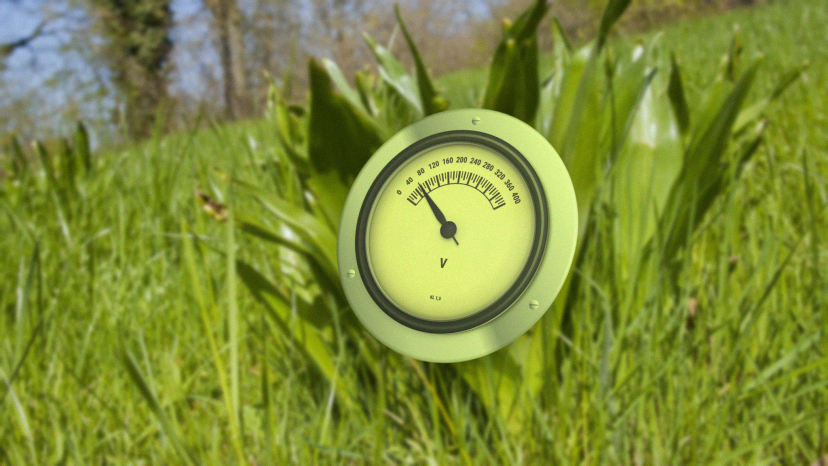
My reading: 60 V
